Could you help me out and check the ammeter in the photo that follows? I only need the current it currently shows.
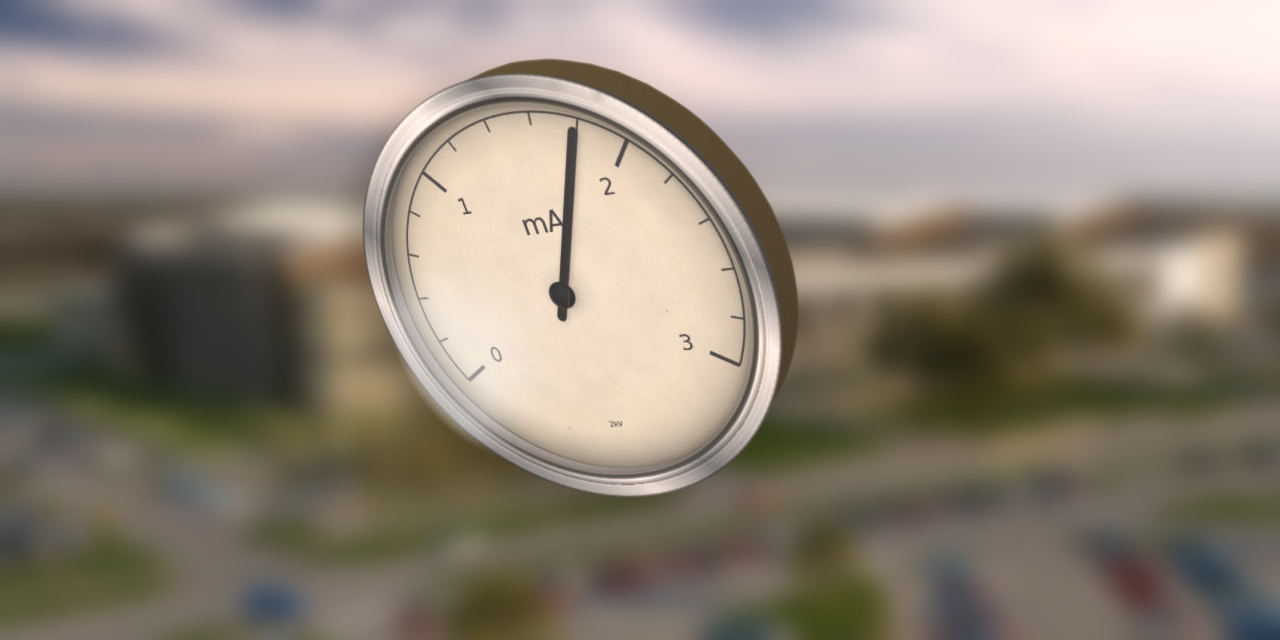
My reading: 1.8 mA
